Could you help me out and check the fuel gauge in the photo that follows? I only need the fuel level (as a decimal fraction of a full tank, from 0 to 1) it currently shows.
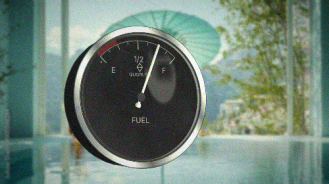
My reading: 0.75
